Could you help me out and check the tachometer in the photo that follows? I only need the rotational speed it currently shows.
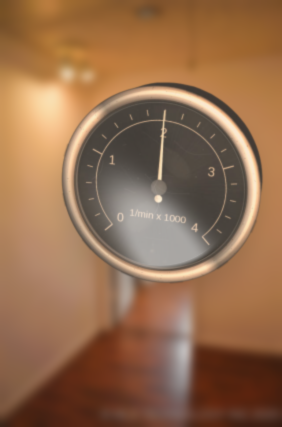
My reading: 2000 rpm
